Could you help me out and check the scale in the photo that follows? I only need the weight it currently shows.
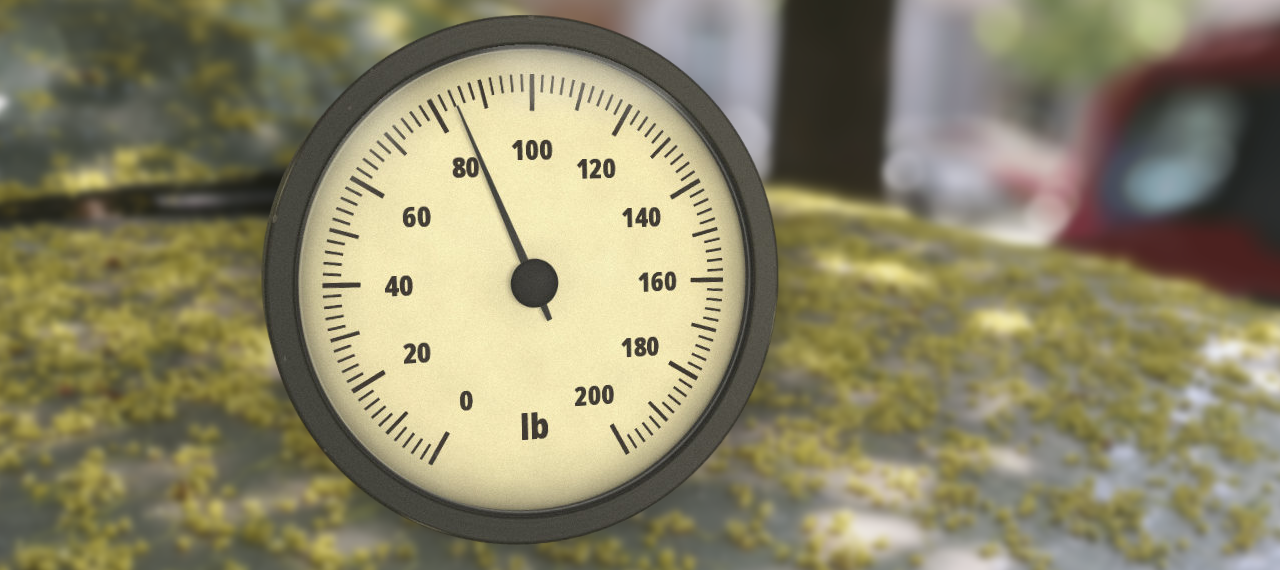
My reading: 84 lb
